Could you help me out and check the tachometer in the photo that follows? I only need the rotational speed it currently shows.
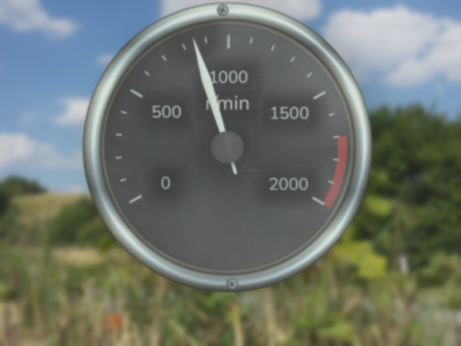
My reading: 850 rpm
